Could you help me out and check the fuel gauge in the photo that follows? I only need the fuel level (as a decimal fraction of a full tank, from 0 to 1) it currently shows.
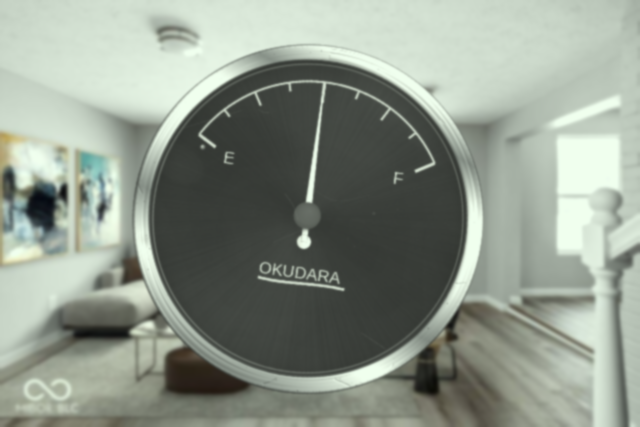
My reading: 0.5
